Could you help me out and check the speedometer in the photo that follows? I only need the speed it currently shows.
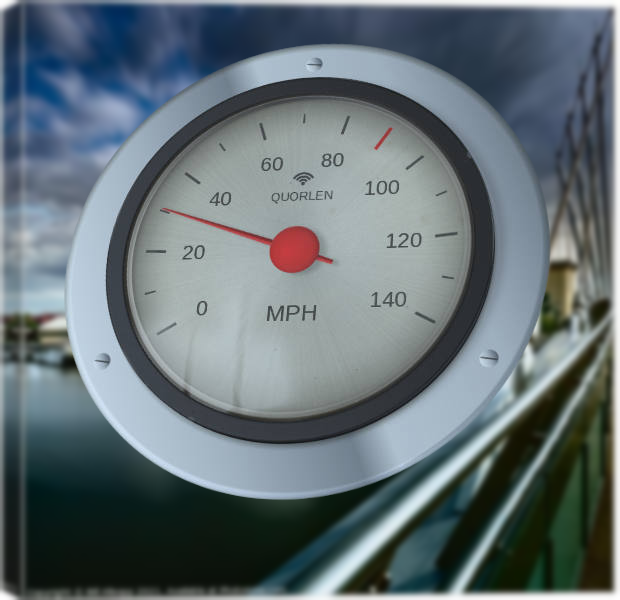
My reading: 30 mph
